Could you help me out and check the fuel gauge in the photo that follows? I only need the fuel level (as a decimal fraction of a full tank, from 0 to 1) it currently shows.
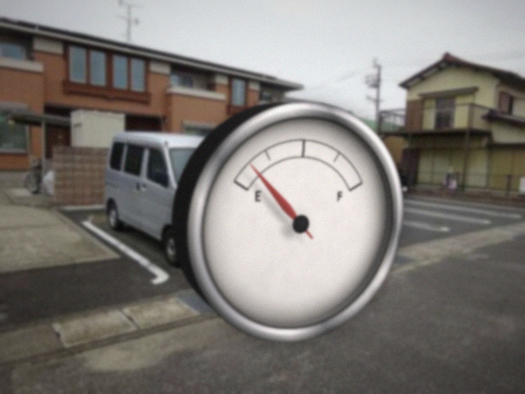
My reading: 0.125
